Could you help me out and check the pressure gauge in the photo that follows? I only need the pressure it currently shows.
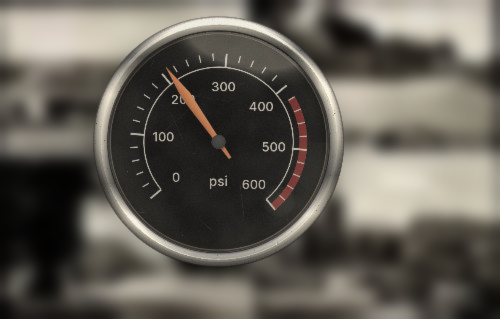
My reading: 210 psi
